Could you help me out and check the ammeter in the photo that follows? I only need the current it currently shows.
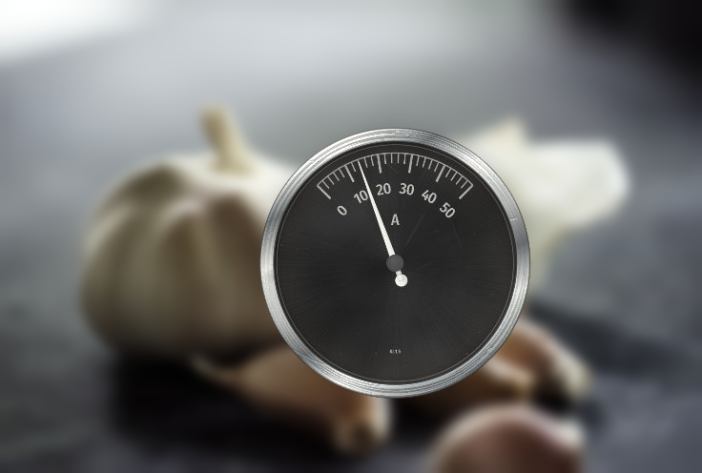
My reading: 14 A
